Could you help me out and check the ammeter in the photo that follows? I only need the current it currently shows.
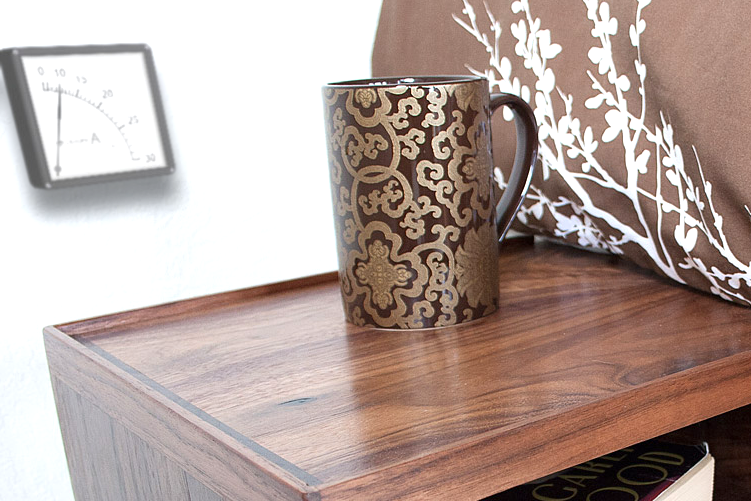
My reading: 10 A
